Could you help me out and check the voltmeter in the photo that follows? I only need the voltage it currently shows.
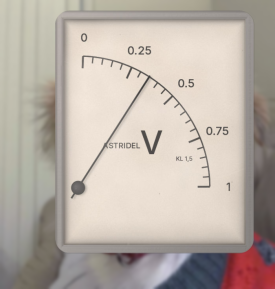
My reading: 0.35 V
